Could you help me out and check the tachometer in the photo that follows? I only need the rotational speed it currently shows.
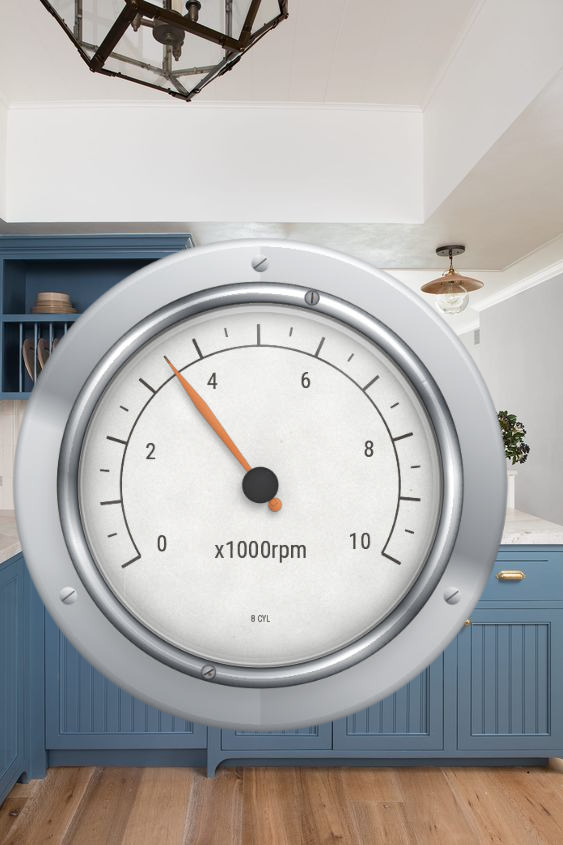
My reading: 3500 rpm
